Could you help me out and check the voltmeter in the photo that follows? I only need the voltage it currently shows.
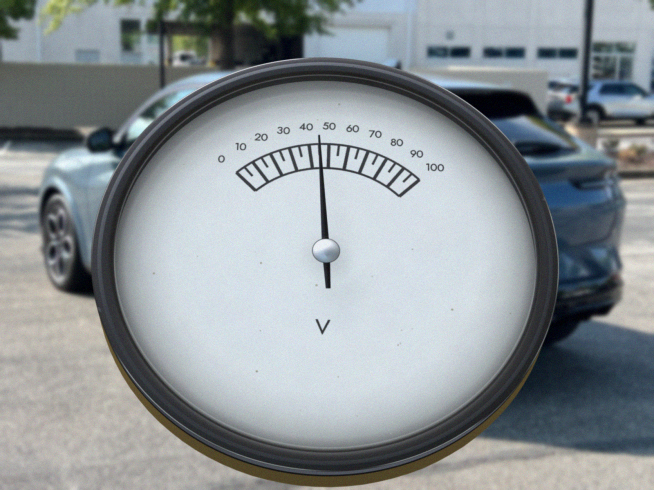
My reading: 45 V
